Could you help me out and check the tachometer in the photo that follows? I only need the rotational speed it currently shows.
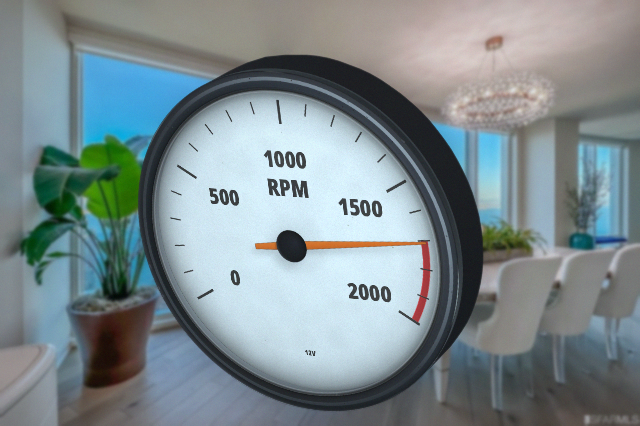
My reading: 1700 rpm
